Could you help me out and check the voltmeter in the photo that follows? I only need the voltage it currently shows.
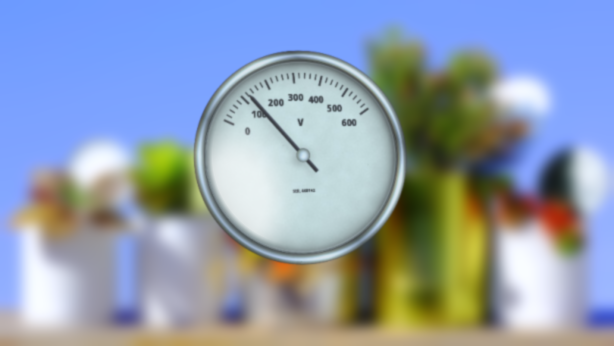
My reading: 120 V
